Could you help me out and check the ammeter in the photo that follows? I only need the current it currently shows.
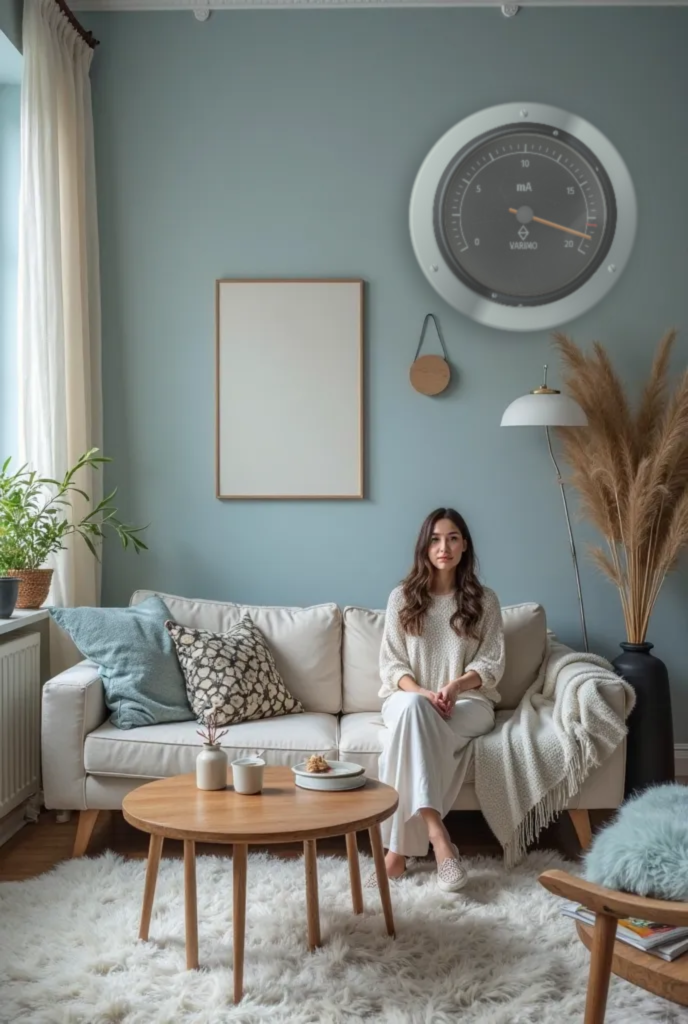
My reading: 19 mA
